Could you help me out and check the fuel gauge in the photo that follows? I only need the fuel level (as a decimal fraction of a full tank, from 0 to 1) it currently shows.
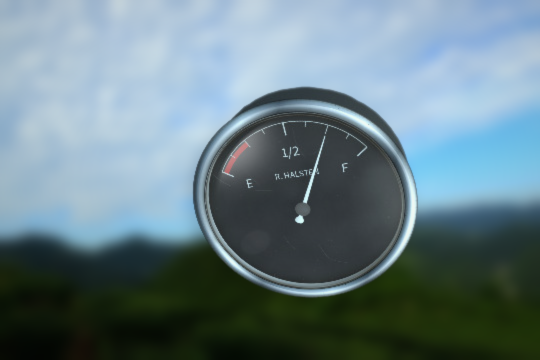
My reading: 0.75
